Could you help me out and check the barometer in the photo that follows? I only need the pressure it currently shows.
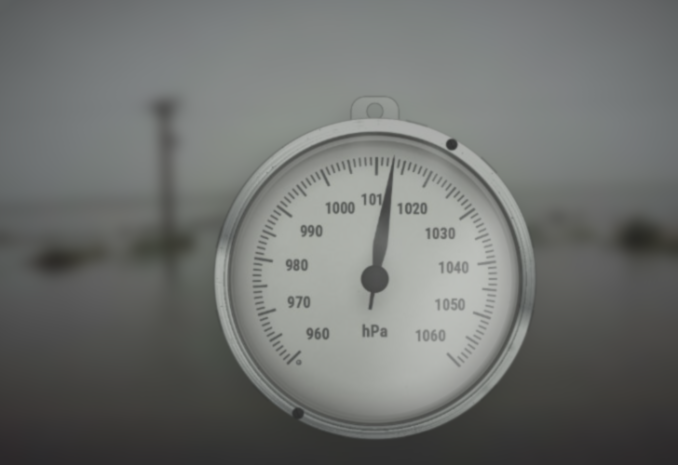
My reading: 1013 hPa
